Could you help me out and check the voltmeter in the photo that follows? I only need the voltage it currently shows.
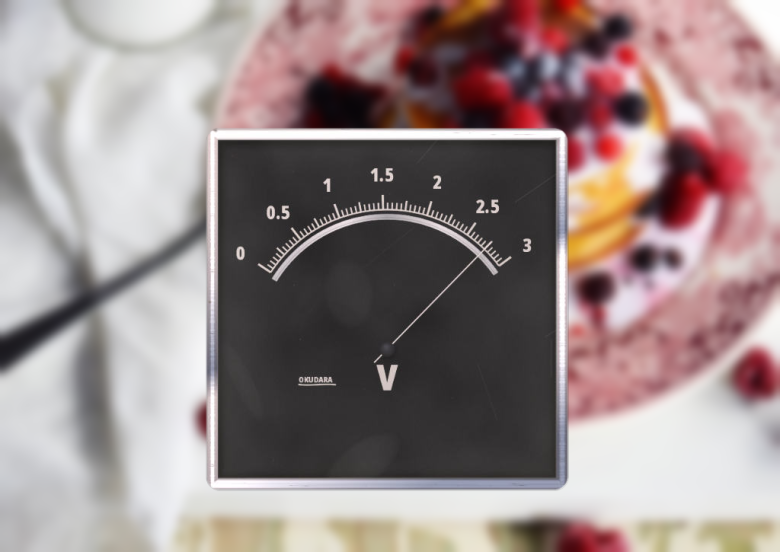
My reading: 2.75 V
